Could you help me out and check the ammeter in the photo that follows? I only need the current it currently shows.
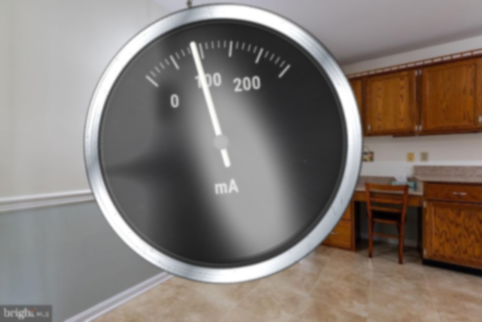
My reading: 90 mA
